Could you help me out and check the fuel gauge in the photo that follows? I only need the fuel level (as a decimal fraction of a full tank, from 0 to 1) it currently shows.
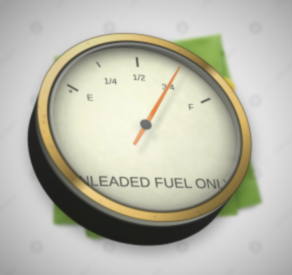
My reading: 0.75
